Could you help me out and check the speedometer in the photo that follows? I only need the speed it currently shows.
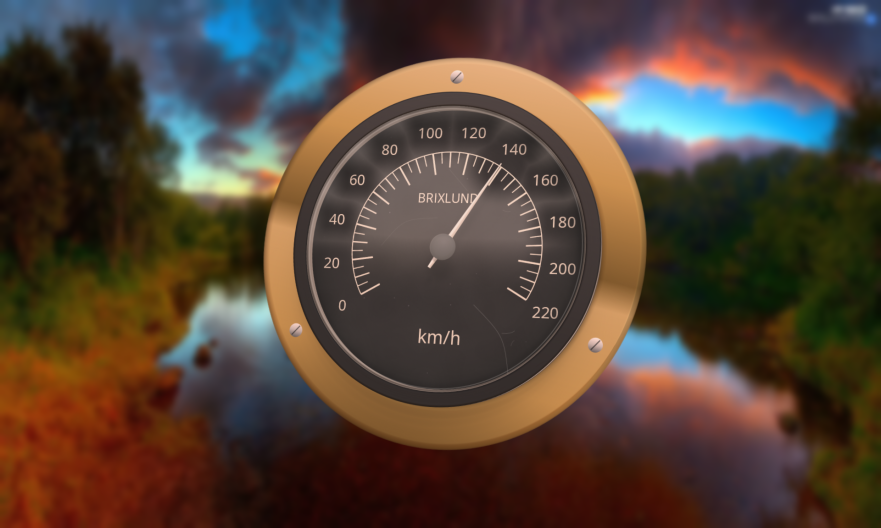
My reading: 140 km/h
